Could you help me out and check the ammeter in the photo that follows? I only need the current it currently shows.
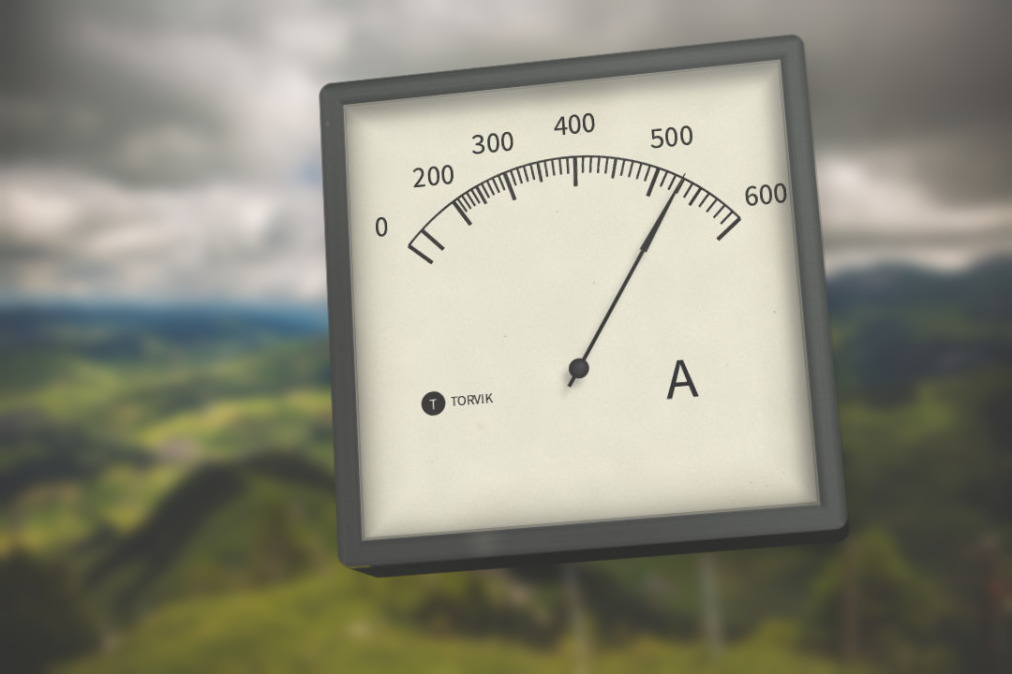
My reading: 530 A
